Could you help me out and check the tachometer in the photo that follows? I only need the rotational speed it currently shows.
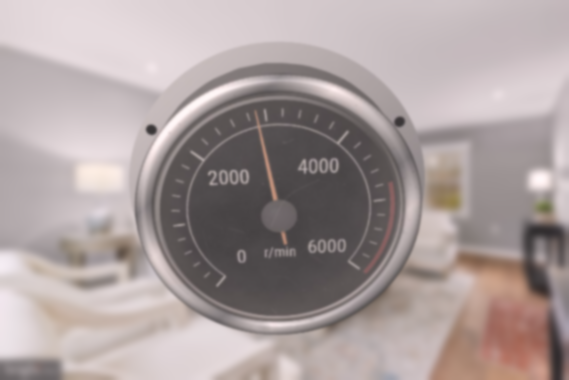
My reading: 2900 rpm
